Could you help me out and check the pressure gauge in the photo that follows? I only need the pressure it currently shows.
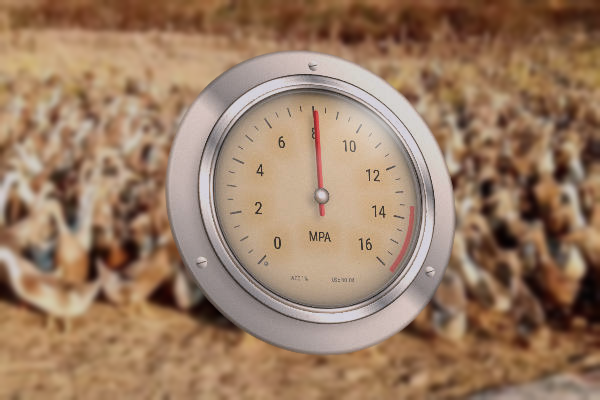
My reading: 8 MPa
